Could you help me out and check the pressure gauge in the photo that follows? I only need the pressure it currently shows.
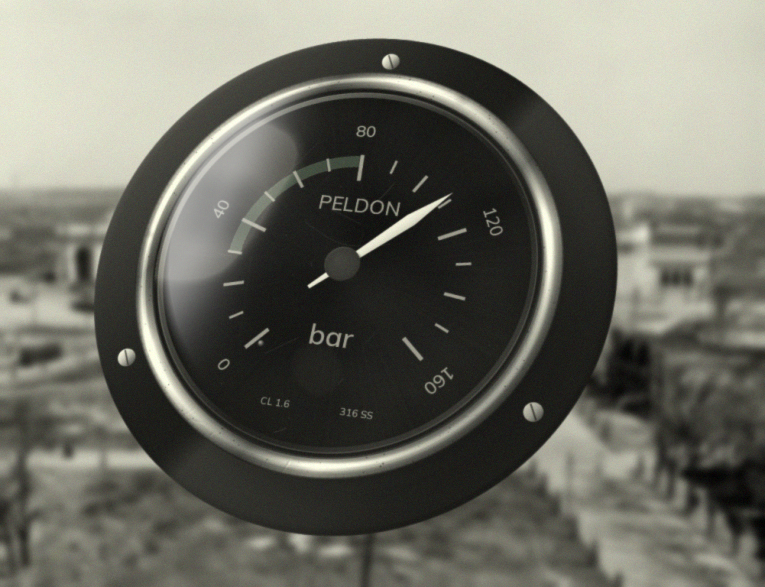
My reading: 110 bar
